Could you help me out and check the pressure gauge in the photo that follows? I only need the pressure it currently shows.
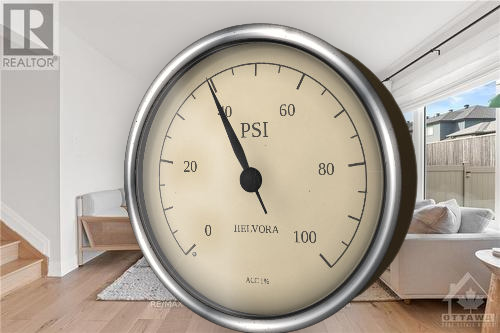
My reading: 40 psi
